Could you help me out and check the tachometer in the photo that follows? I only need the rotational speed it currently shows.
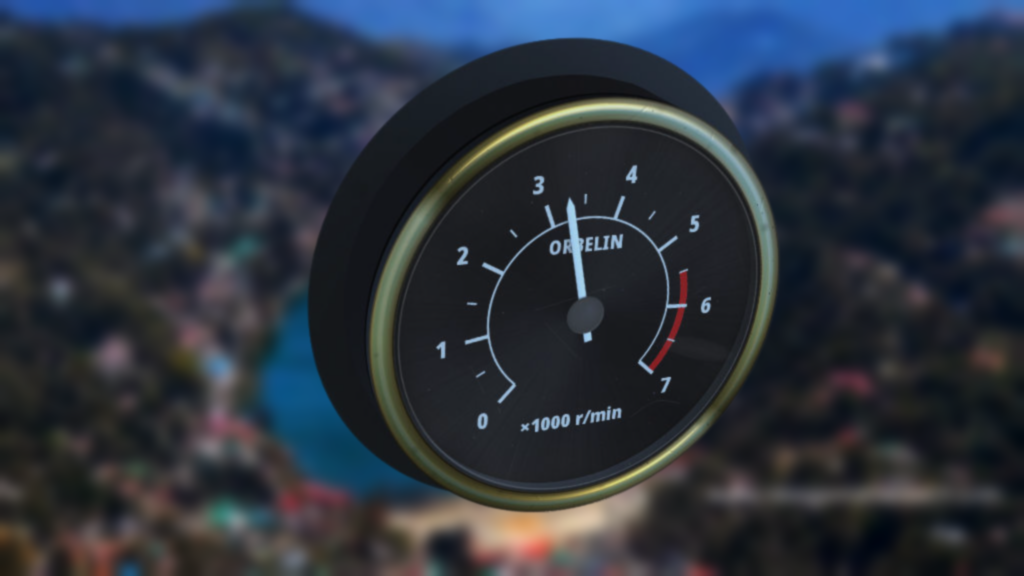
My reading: 3250 rpm
